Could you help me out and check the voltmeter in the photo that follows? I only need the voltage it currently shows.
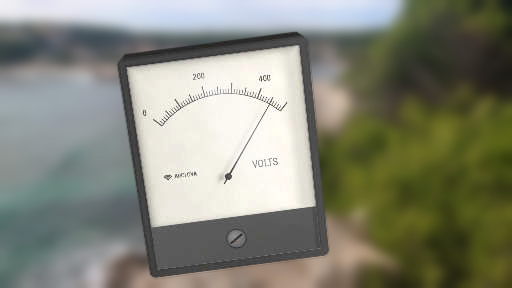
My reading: 450 V
